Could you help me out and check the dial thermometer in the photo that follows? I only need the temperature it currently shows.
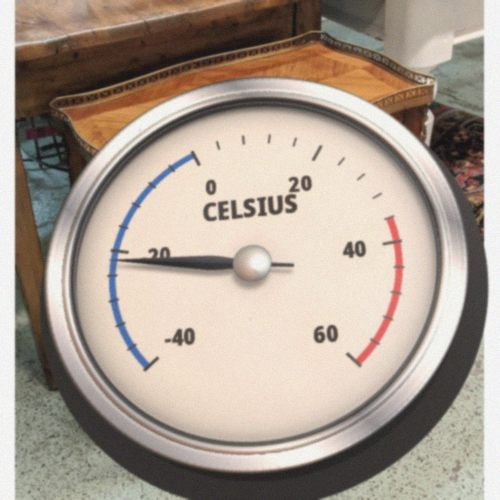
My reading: -22 °C
